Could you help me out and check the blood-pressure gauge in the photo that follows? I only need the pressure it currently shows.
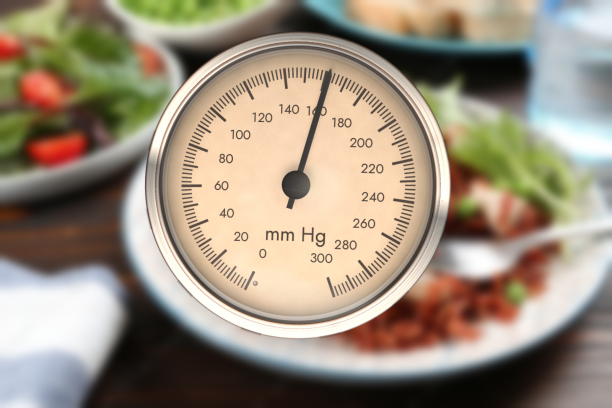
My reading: 162 mmHg
